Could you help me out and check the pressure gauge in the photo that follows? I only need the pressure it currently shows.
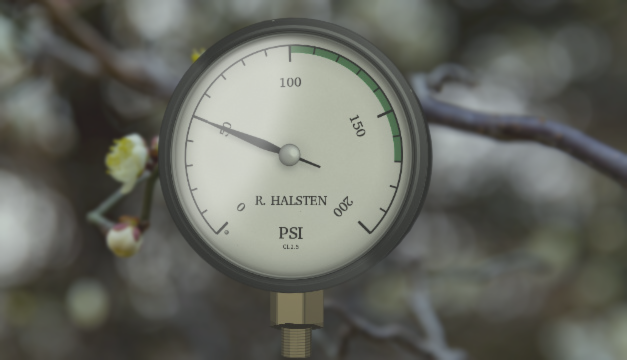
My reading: 50 psi
